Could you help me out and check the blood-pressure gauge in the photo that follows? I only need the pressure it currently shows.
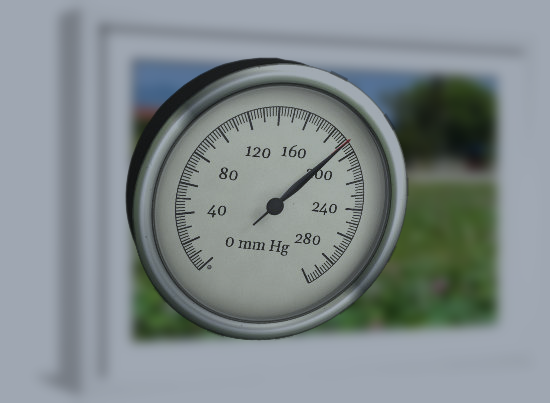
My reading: 190 mmHg
